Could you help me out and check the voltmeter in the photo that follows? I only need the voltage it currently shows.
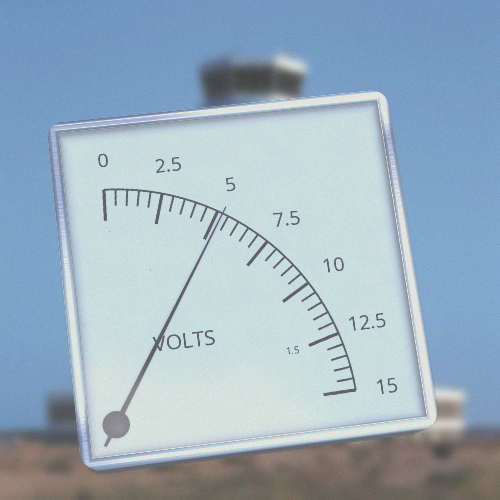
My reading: 5.25 V
